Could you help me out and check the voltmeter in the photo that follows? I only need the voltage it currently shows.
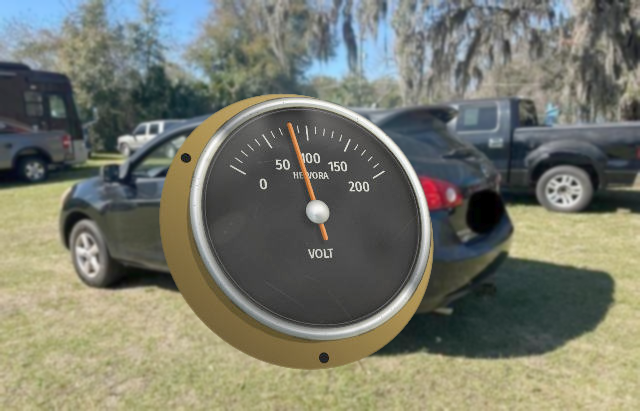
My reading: 80 V
